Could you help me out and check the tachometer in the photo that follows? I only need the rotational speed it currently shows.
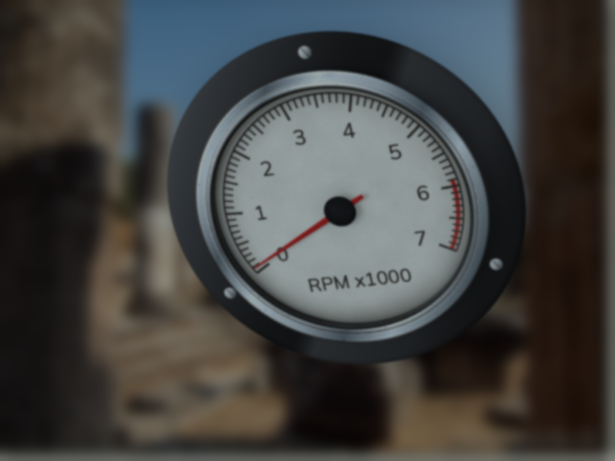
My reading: 100 rpm
